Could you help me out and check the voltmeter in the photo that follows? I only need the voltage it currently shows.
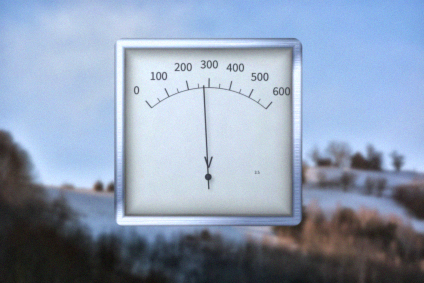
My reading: 275 V
